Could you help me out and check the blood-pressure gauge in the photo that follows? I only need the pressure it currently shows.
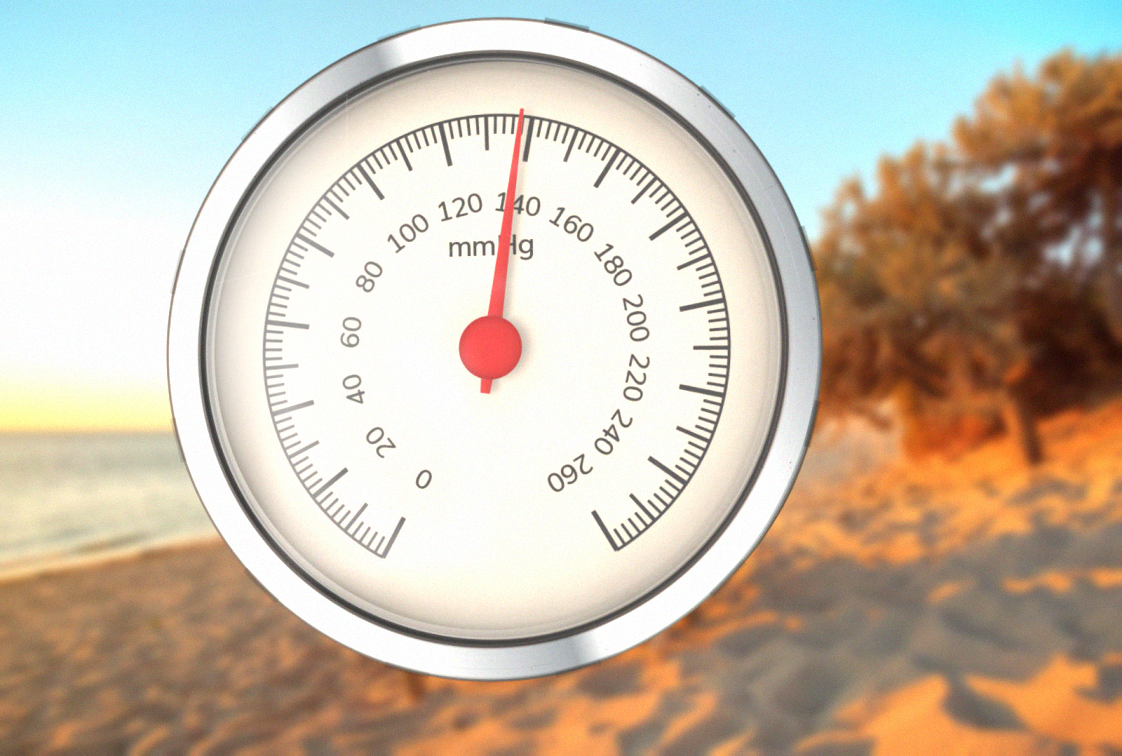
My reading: 138 mmHg
